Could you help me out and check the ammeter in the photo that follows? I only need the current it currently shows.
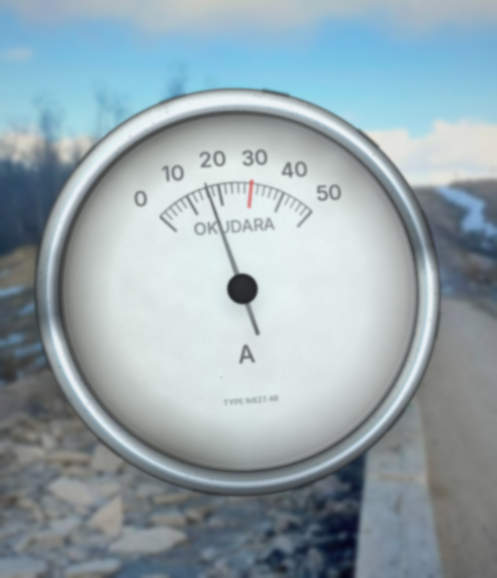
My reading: 16 A
